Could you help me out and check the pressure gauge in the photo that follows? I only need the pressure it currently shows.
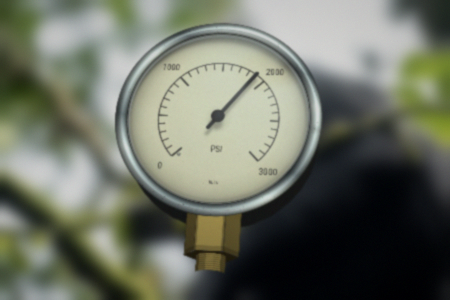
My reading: 1900 psi
